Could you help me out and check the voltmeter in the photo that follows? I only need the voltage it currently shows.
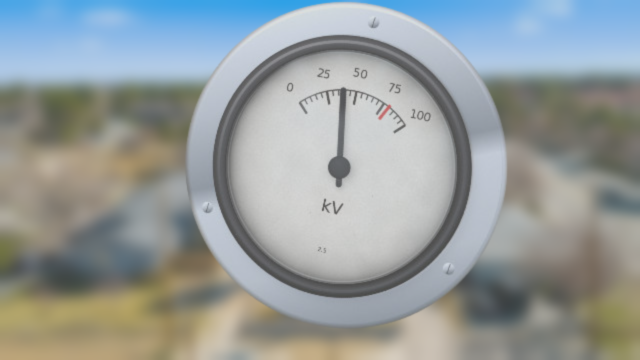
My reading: 40 kV
